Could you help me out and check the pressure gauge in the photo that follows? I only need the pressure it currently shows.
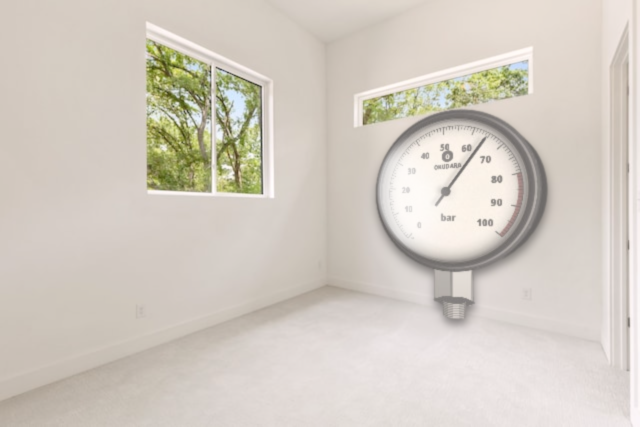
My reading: 65 bar
